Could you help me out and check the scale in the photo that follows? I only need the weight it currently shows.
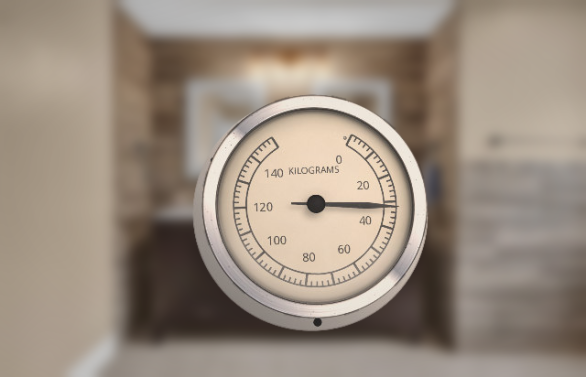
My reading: 32 kg
